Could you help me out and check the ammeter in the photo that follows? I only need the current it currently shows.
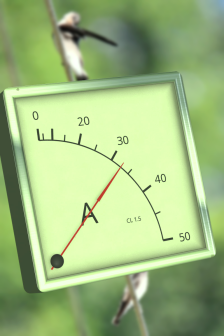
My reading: 32.5 A
